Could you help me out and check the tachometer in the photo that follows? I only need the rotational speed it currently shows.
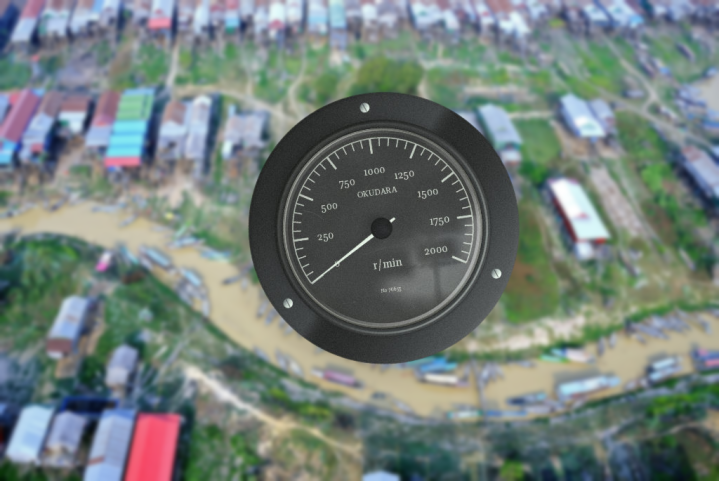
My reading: 0 rpm
